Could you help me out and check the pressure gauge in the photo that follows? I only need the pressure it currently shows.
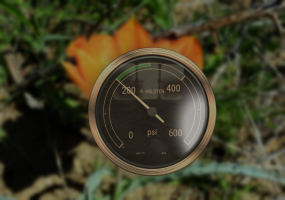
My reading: 200 psi
